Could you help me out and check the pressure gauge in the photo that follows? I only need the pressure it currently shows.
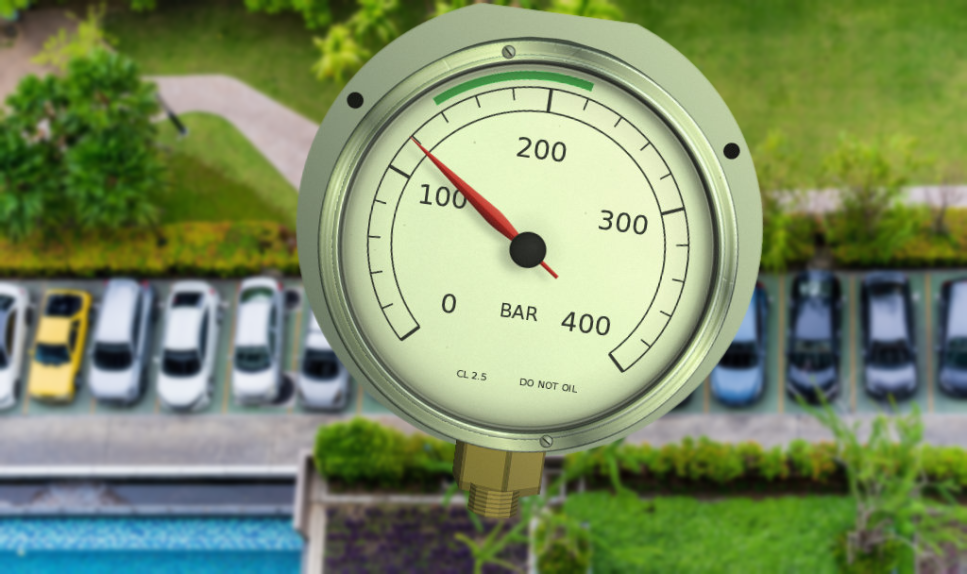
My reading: 120 bar
